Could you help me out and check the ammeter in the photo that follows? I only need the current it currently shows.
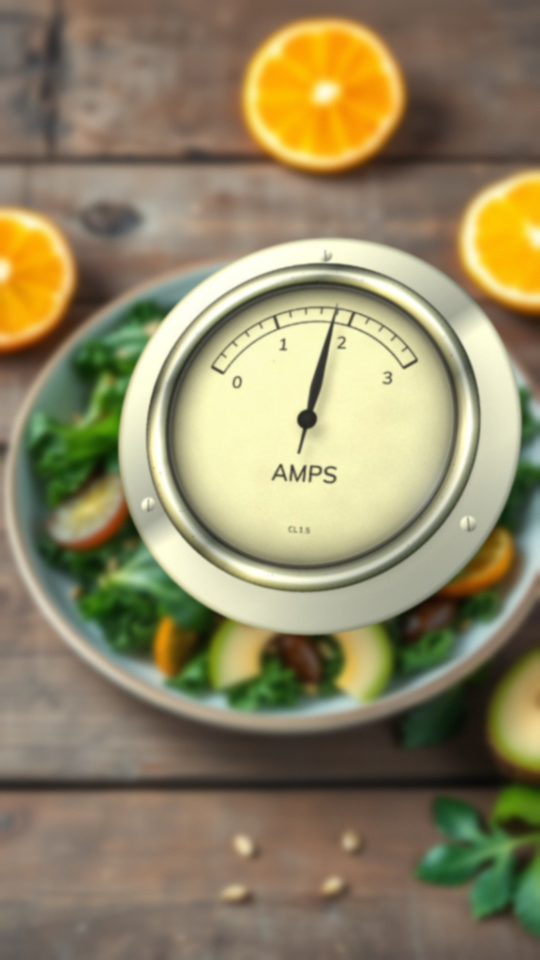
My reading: 1.8 A
